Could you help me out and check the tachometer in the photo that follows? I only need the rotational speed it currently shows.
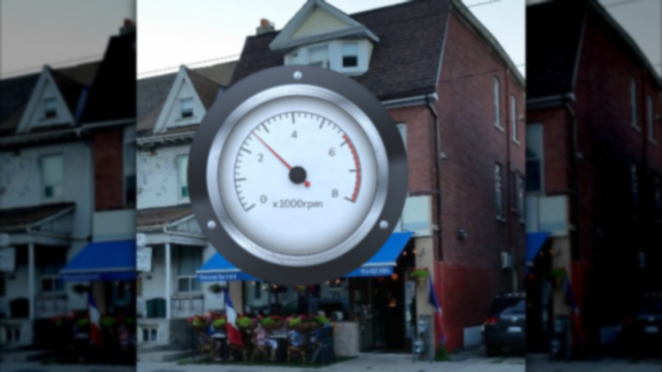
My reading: 2600 rpm
